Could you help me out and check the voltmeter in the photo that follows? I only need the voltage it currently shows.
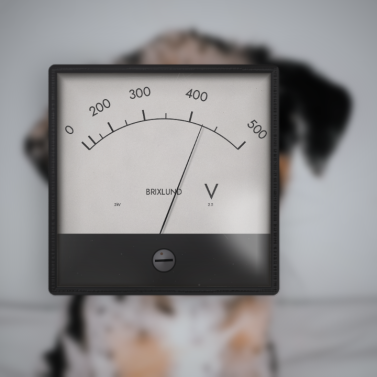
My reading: 425 V
